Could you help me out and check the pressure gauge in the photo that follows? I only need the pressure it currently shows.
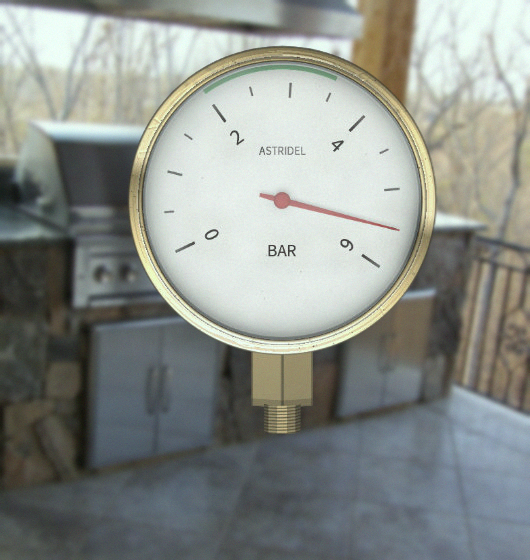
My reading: 5.5 bar
